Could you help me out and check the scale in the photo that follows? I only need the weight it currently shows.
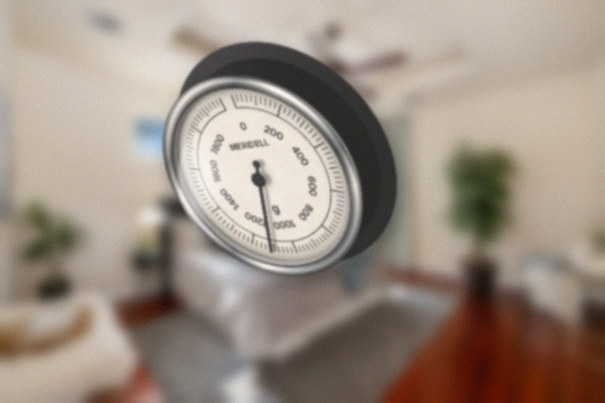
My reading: 1100 g
